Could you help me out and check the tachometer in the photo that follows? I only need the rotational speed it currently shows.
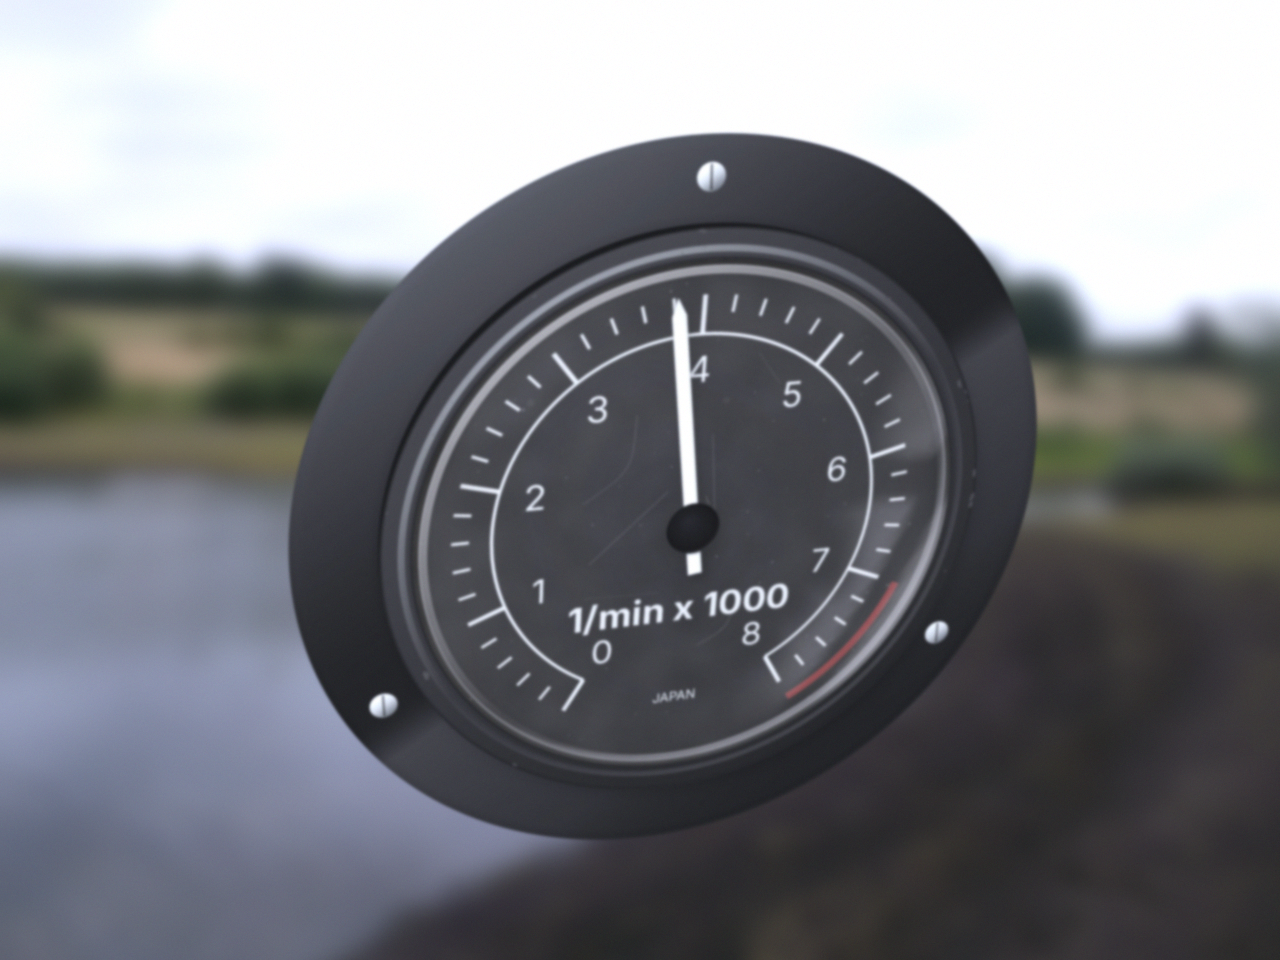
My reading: 3800 rpm
